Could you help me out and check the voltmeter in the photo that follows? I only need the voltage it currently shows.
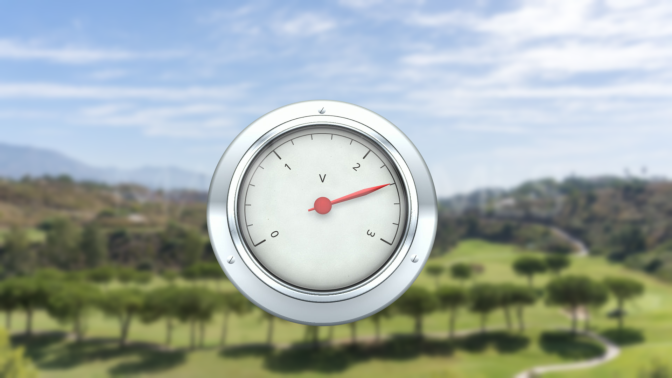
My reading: 2.4 V
